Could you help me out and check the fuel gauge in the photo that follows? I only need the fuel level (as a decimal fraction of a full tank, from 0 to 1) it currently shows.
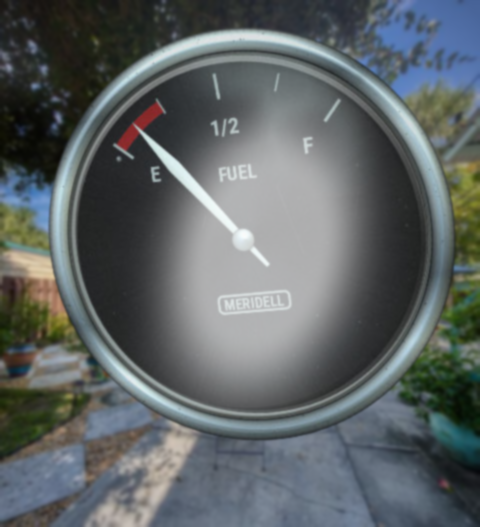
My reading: 0.125
